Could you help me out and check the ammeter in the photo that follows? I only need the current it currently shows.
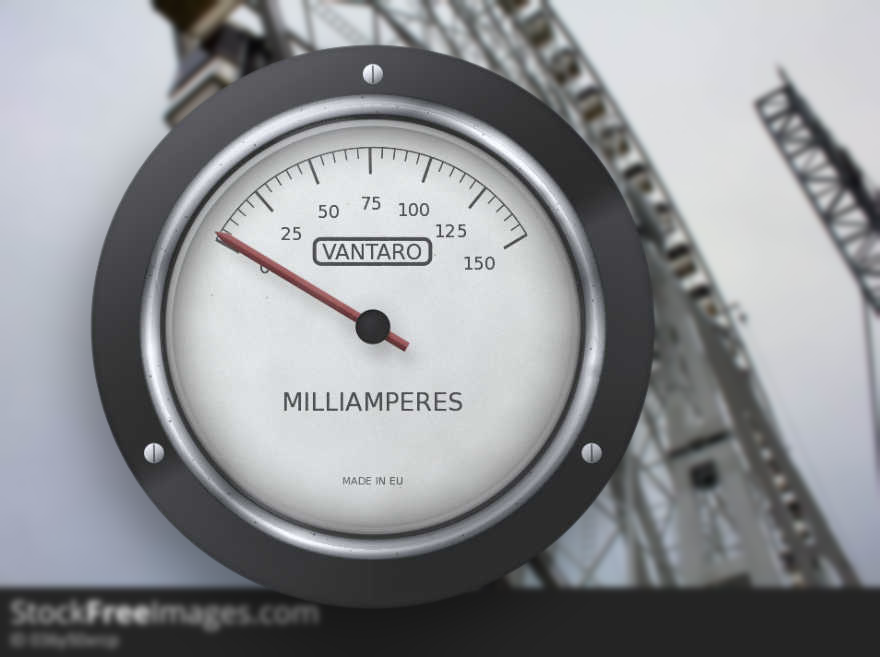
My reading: 2.5 mA
